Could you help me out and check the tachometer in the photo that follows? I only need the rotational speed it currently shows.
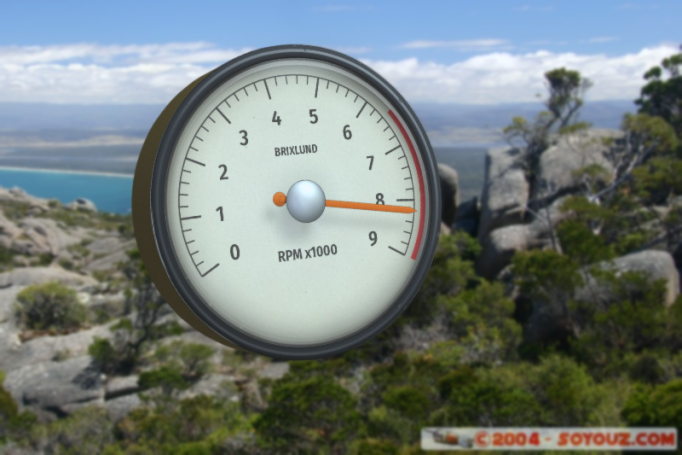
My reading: 8200 rpm
